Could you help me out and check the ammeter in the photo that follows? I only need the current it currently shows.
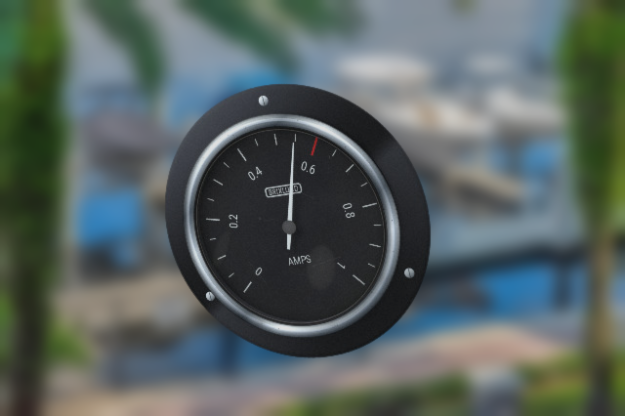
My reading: 0.55 A
